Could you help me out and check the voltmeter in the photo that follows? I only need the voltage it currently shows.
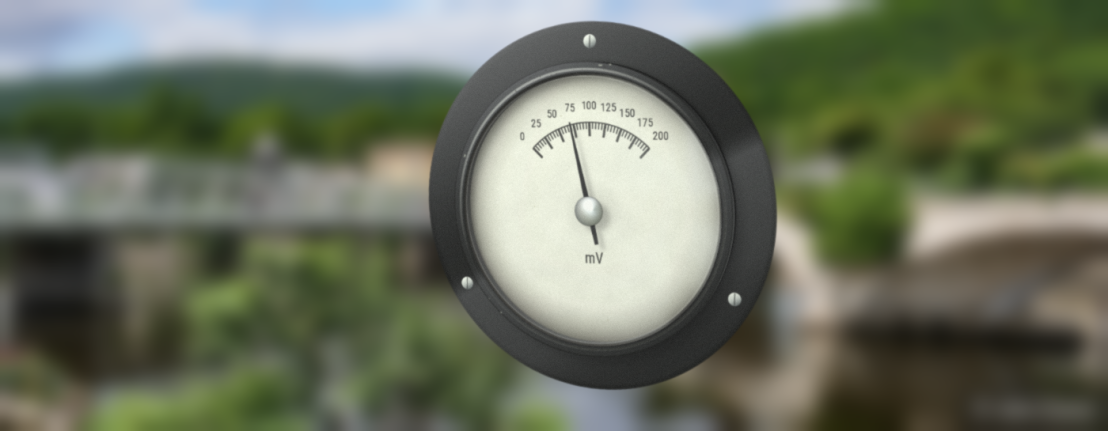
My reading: 75 mV
